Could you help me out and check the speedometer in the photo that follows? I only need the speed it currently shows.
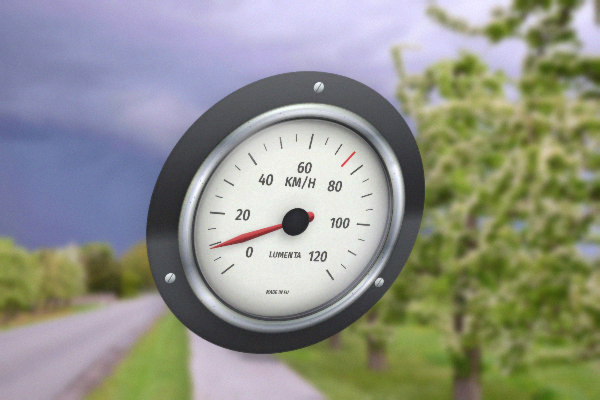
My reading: 10 km/h
